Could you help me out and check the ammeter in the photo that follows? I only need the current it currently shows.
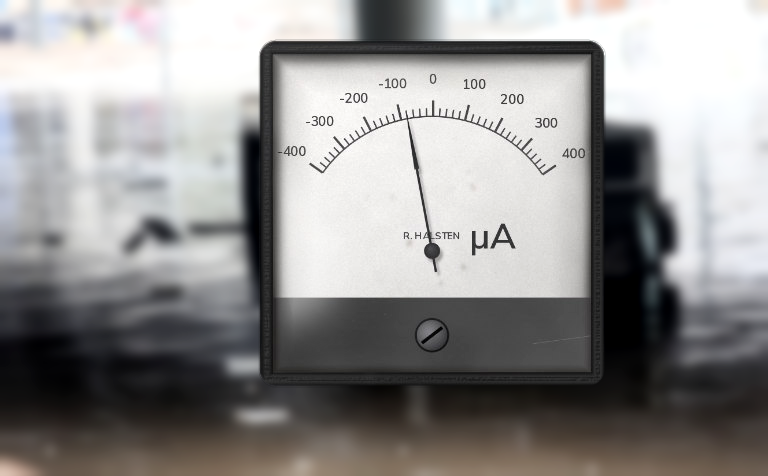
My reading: -80 µA
